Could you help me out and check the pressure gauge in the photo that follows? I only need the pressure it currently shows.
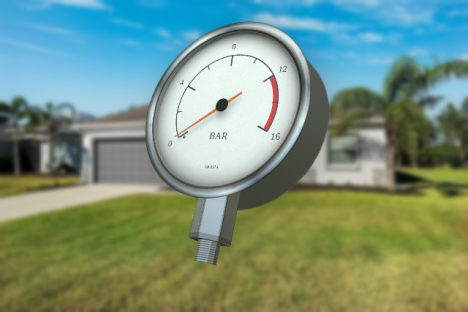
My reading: 0 bar
